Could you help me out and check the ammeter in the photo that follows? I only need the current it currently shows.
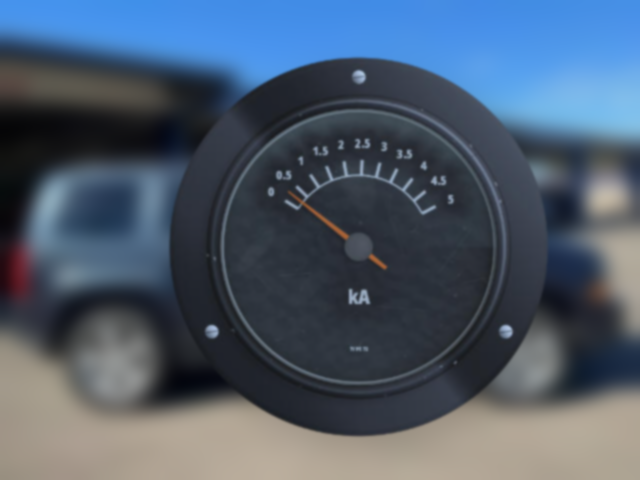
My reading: 0.25 kA
